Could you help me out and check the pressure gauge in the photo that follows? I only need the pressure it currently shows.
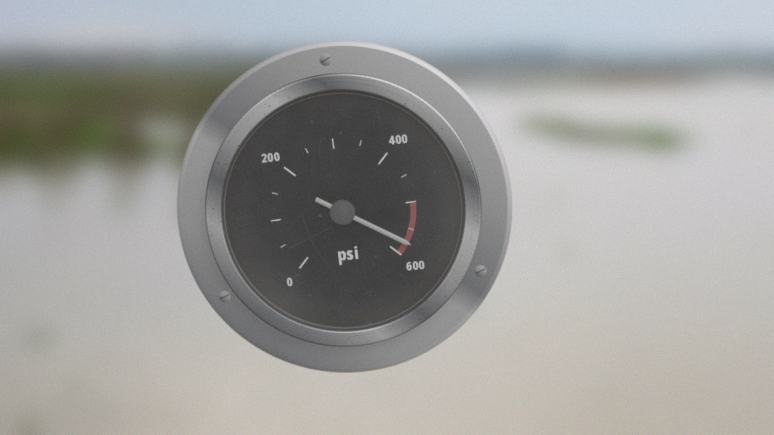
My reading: 575 psi
